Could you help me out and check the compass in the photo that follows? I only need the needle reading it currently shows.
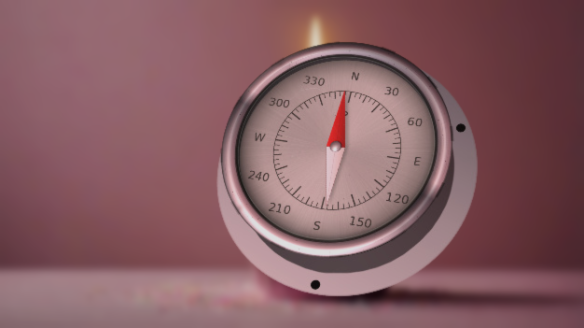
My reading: 355 °
